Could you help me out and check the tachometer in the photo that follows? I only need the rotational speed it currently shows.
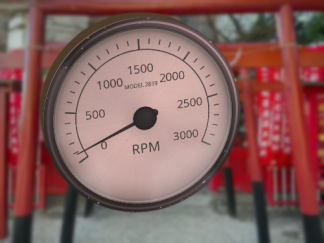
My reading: 100 rpm
